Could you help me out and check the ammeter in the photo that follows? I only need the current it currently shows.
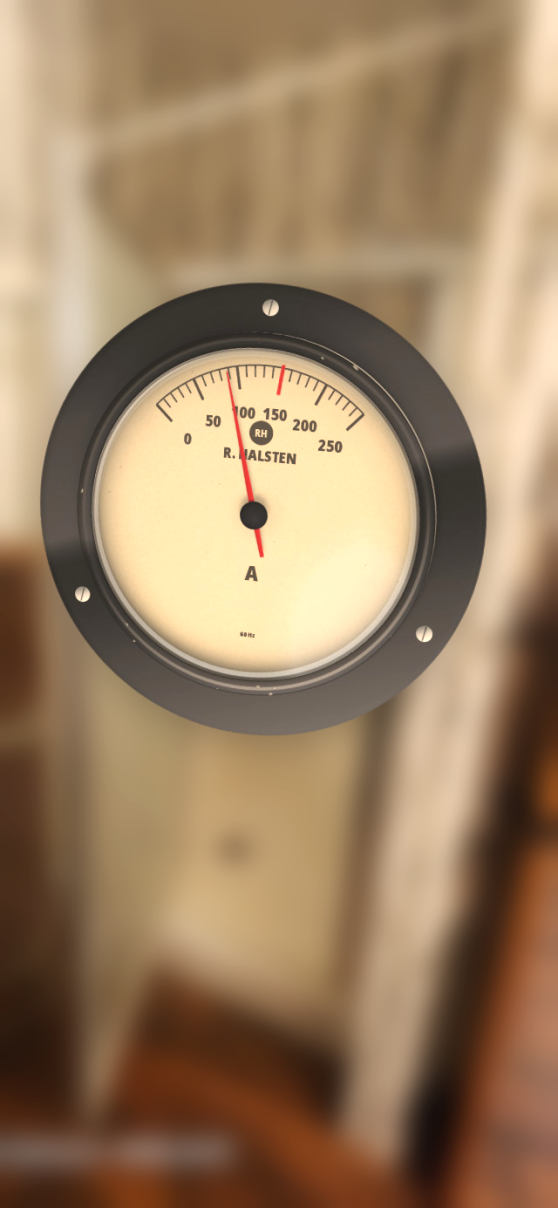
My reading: 90 A
